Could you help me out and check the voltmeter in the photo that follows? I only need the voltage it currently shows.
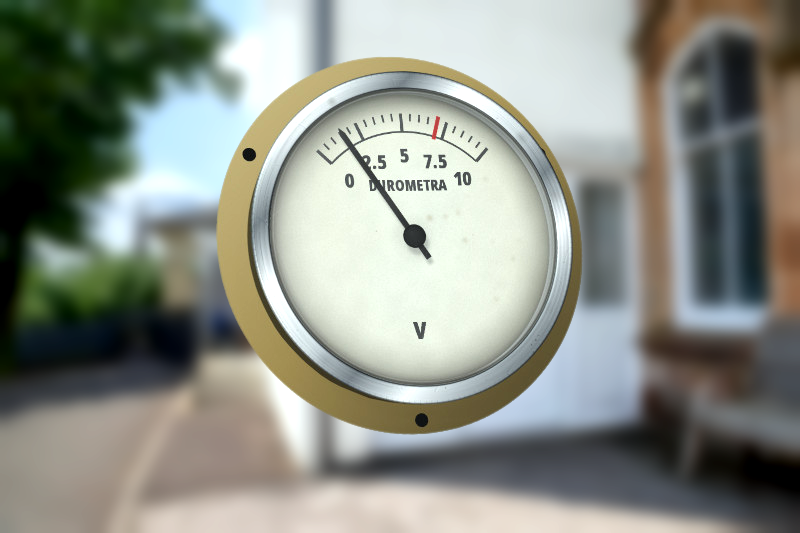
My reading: 1.5 V
